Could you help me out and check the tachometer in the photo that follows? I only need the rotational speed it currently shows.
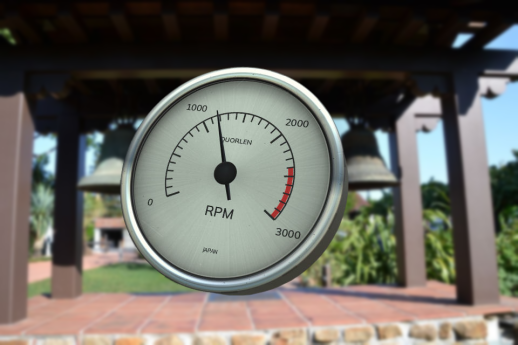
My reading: 1200 rpm
